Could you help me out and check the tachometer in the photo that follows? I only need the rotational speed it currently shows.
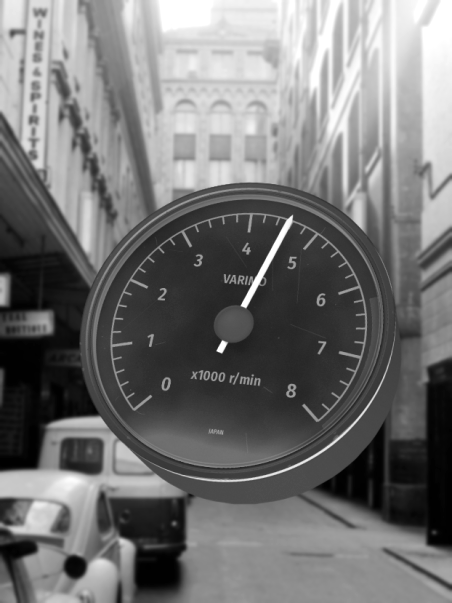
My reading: 4600 rpm
